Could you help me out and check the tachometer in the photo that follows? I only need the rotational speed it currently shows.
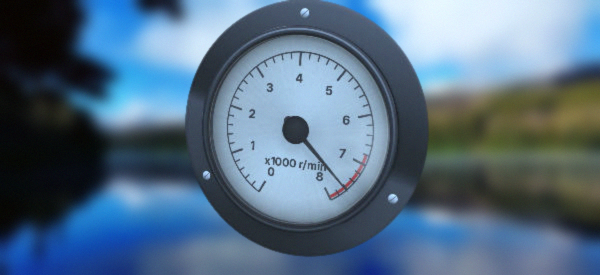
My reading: 7600 rpm
